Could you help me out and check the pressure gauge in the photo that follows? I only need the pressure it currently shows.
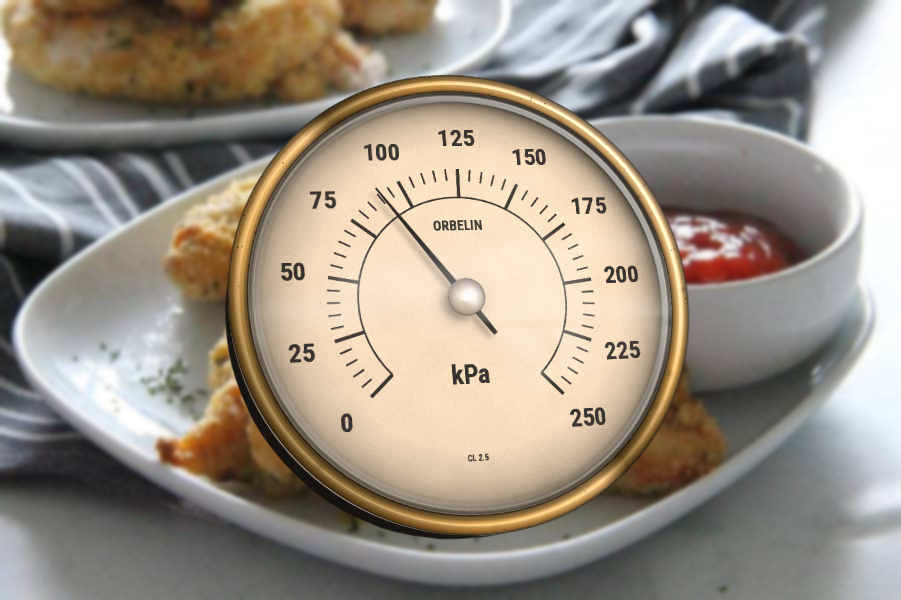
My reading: 90 kPa
